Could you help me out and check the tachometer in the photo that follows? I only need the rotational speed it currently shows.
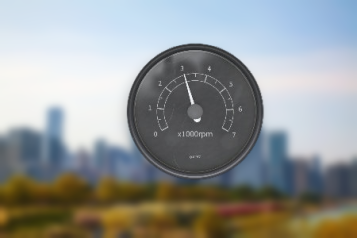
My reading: 3000 rpm
